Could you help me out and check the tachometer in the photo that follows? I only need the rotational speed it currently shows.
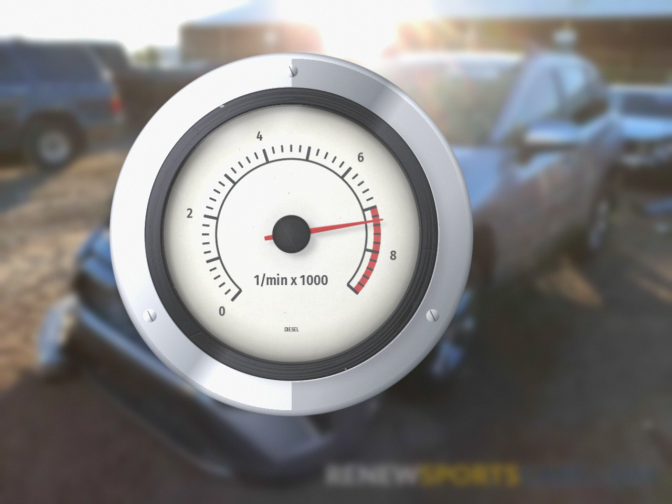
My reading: 7300 rpm
